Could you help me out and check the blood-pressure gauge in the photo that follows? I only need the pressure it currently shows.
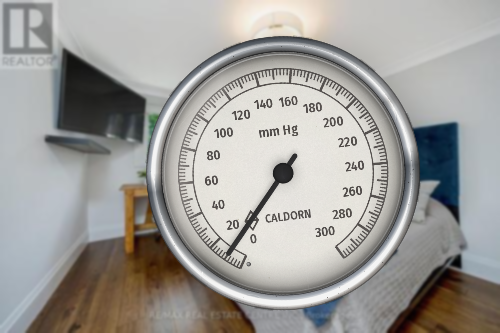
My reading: 10 mmHg
